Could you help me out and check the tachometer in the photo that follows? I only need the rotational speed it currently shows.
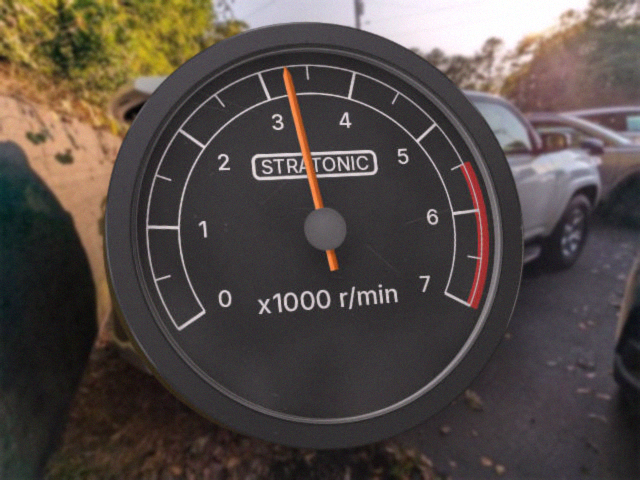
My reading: 3250 rpm
